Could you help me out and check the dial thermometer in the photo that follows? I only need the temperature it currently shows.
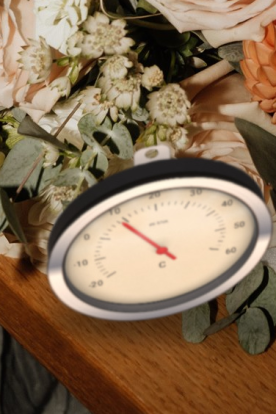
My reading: 10 °C
